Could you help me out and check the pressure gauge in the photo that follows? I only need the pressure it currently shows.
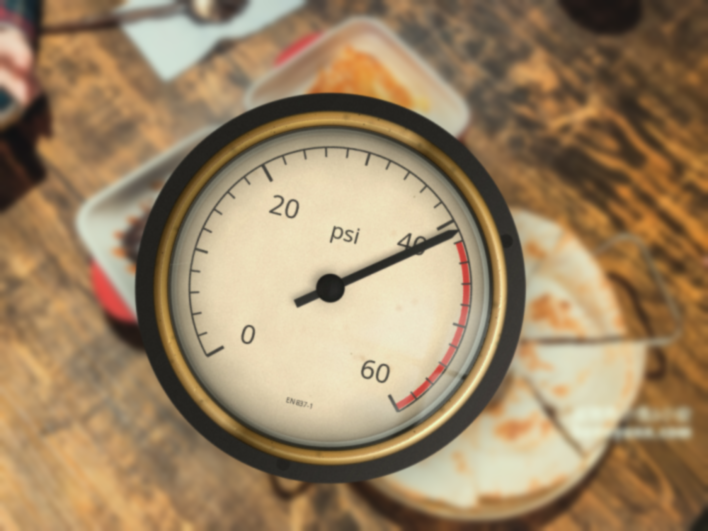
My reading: 41 psi
